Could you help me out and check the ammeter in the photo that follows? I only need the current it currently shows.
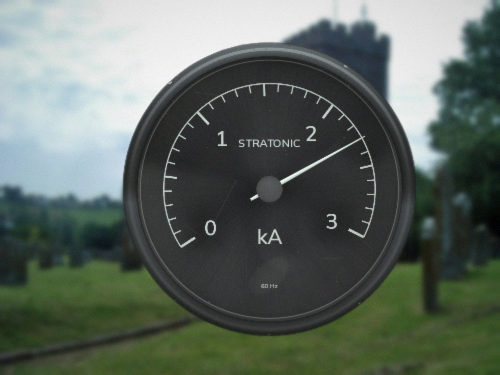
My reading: 2.3 kA
